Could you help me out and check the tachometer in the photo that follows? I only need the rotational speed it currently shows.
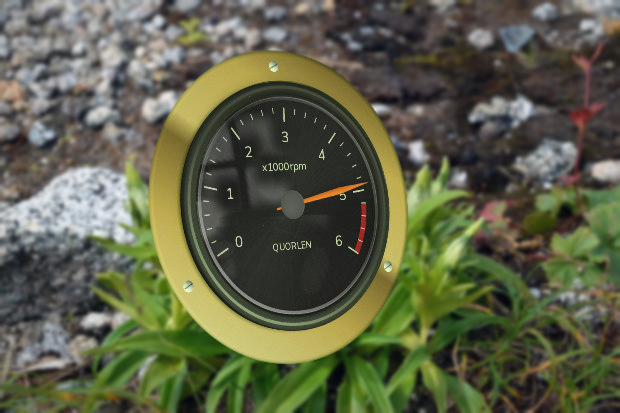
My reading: 4900 rpm
